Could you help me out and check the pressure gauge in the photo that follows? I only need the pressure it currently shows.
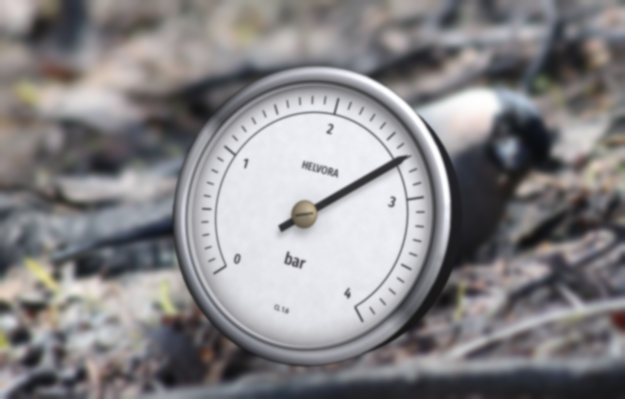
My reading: 2.7 bar
